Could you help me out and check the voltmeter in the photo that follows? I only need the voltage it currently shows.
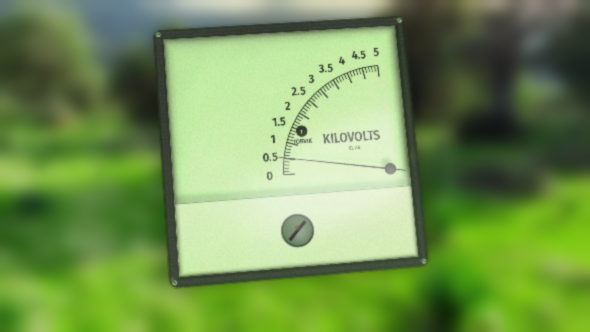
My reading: 0.5 kV
